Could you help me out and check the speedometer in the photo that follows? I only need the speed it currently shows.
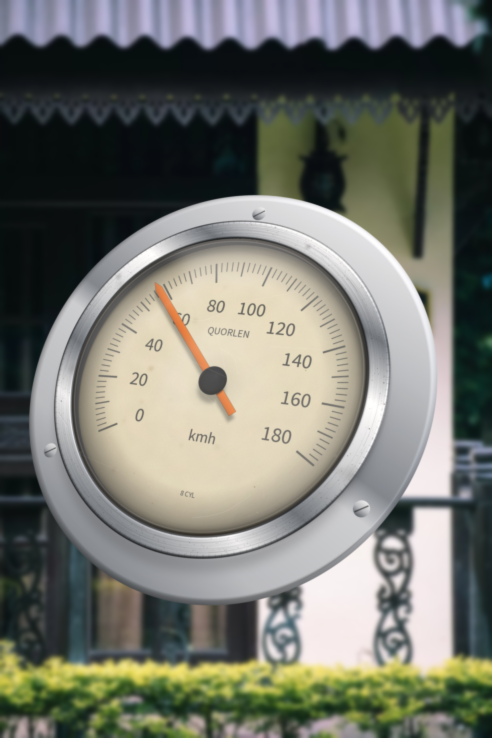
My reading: 58 km/h
